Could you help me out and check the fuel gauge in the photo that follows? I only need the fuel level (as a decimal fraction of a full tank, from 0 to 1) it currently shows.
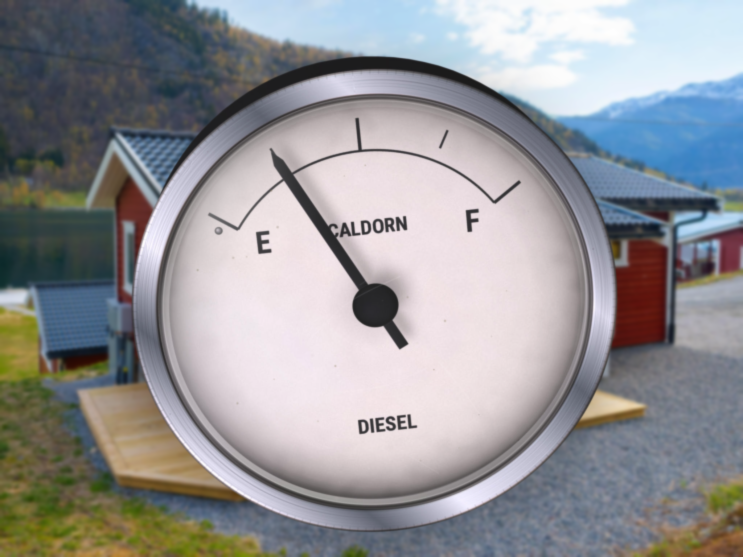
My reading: 0.25
